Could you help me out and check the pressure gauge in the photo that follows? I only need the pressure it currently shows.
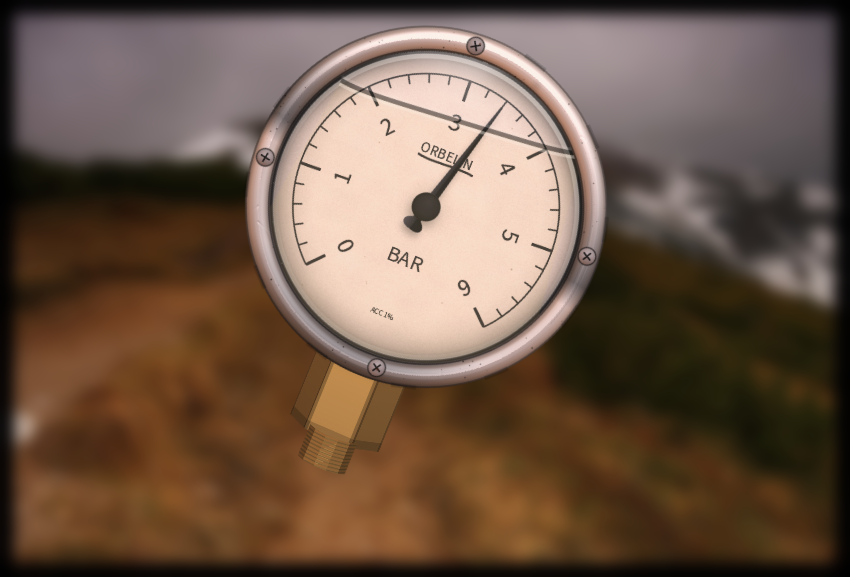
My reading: 3.4 bar
